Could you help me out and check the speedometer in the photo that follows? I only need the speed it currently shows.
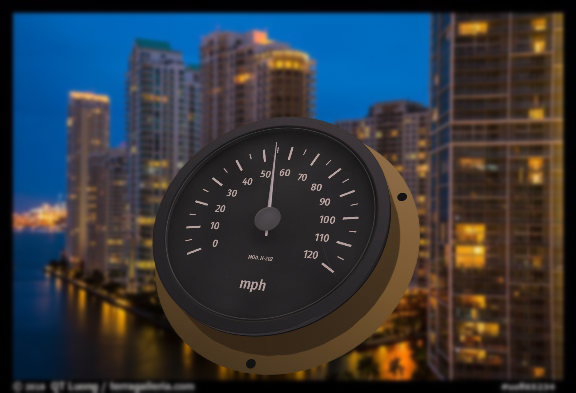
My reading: 55 mph
